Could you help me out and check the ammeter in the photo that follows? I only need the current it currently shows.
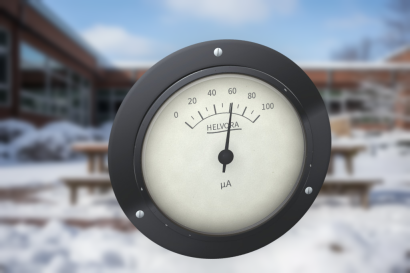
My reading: 60 µA
